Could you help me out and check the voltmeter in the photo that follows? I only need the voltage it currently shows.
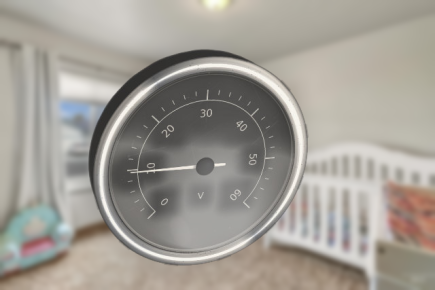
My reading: 10 V
